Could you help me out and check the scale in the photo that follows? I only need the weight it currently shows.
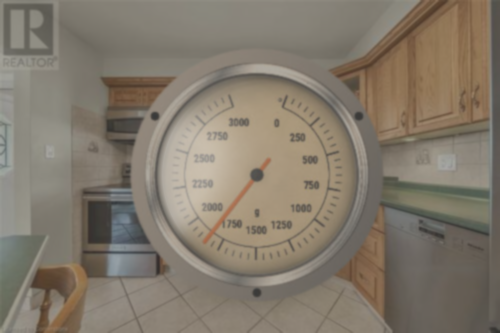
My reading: 1850 g
